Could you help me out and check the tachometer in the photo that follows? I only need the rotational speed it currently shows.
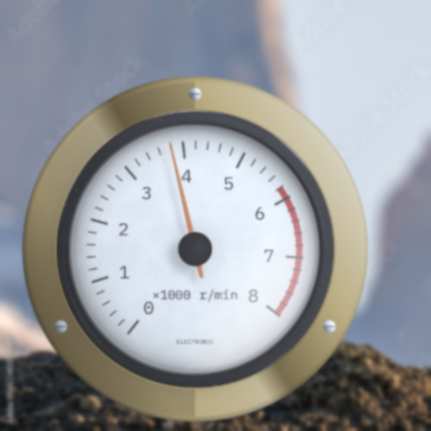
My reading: 3800 rpm
